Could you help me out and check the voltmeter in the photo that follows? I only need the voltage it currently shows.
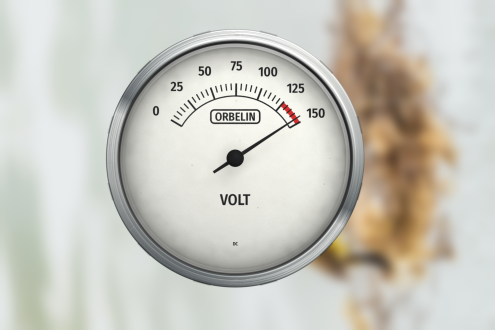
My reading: 145 V
